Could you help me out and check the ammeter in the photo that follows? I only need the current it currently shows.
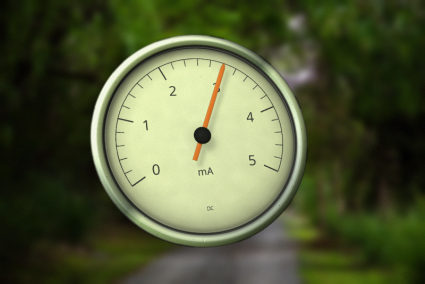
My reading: 3 mA
